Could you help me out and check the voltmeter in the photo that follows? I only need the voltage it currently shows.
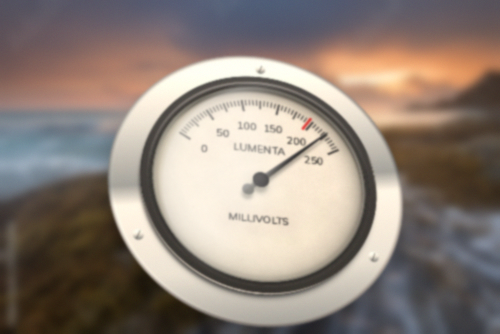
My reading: 225 mV
